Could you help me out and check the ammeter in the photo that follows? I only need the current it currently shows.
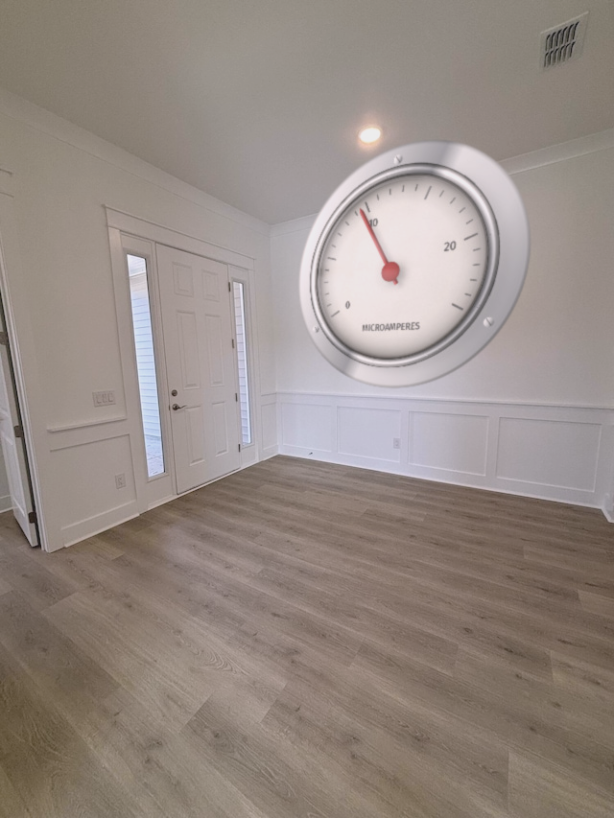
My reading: 9.5 µA
